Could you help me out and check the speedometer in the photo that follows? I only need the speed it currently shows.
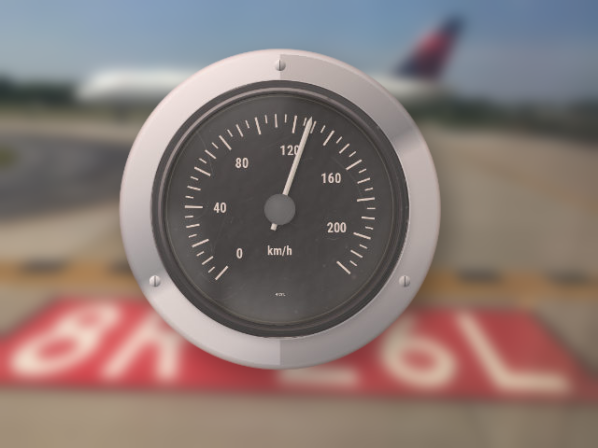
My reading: 127.5 km/h
